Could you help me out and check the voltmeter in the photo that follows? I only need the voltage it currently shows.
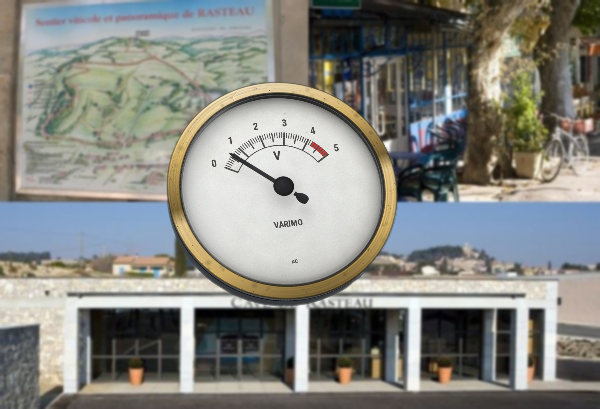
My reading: 0.5 V
